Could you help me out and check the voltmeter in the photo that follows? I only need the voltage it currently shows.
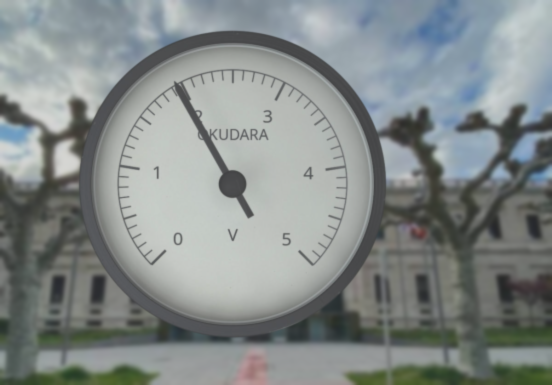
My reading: 1.95 V
